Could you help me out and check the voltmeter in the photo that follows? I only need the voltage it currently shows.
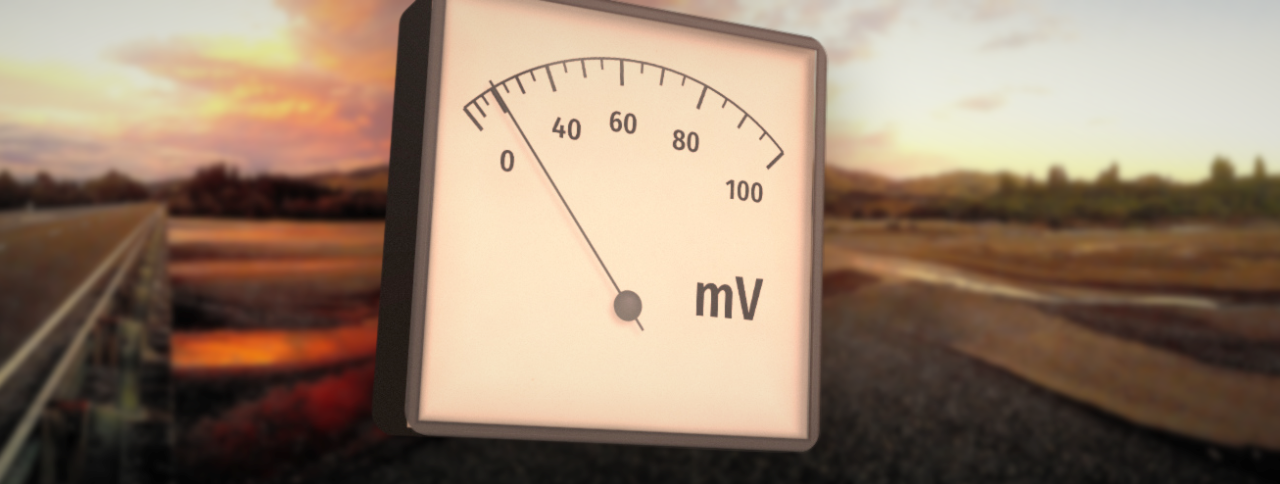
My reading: 20 mV
